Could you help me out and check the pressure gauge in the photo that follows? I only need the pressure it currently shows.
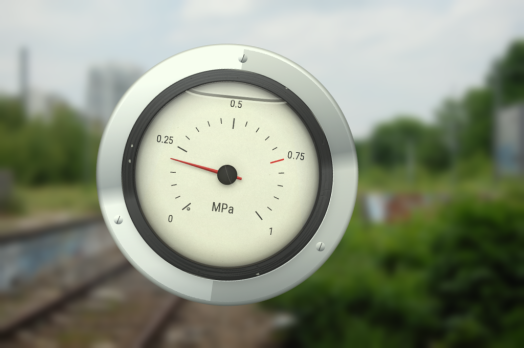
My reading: 0.2 MPa
